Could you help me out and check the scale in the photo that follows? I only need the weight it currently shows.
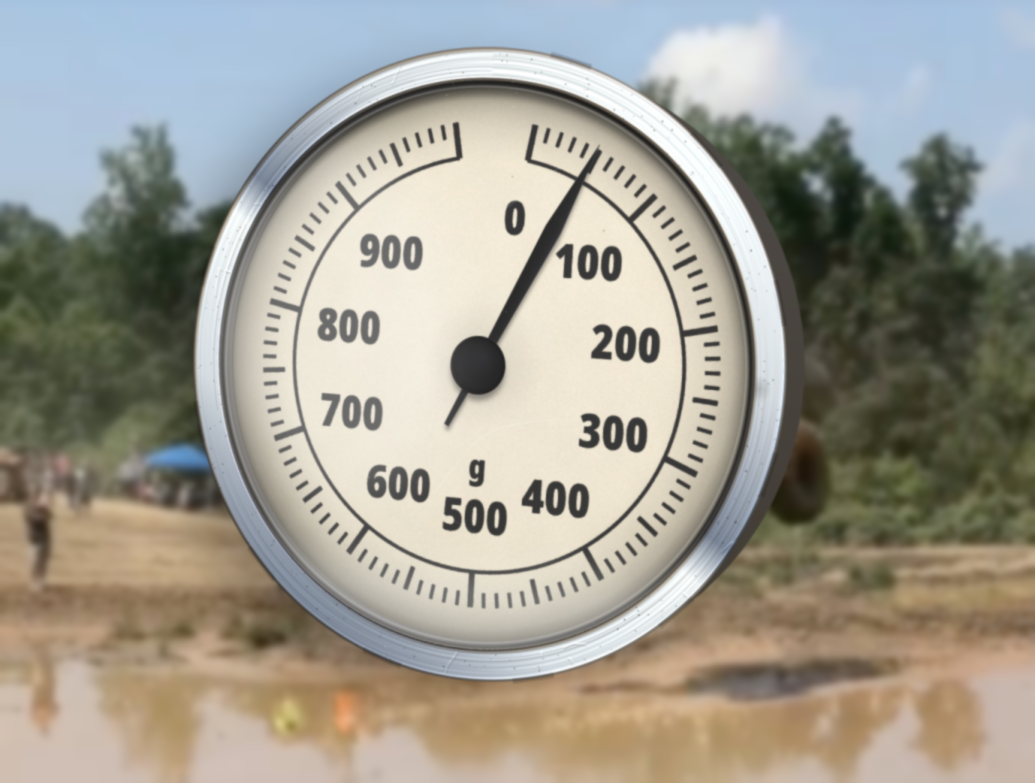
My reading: 50 g
